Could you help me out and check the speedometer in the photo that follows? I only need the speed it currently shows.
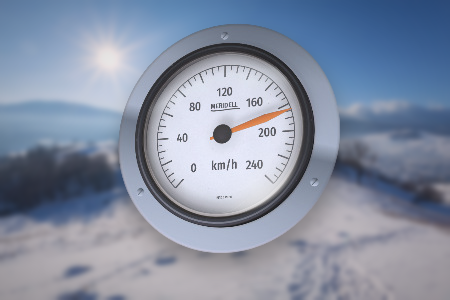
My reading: 185 km/h
